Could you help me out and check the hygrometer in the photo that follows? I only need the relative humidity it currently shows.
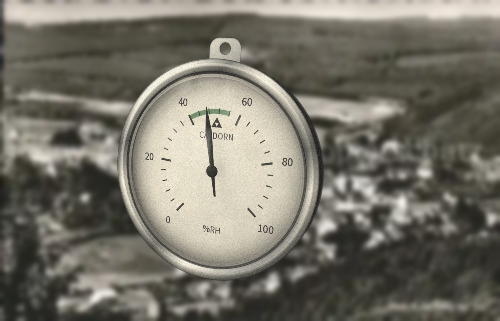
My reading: 48 %
